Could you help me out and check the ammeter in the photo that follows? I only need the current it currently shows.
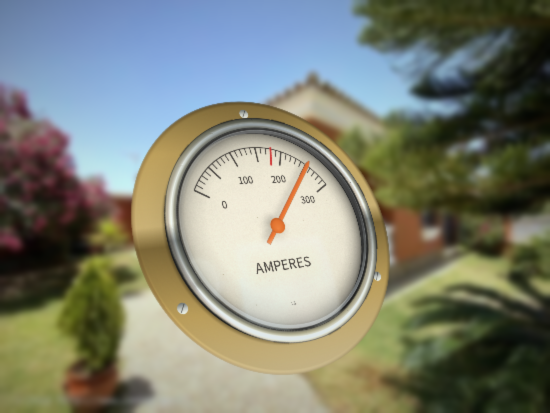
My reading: 250 A
